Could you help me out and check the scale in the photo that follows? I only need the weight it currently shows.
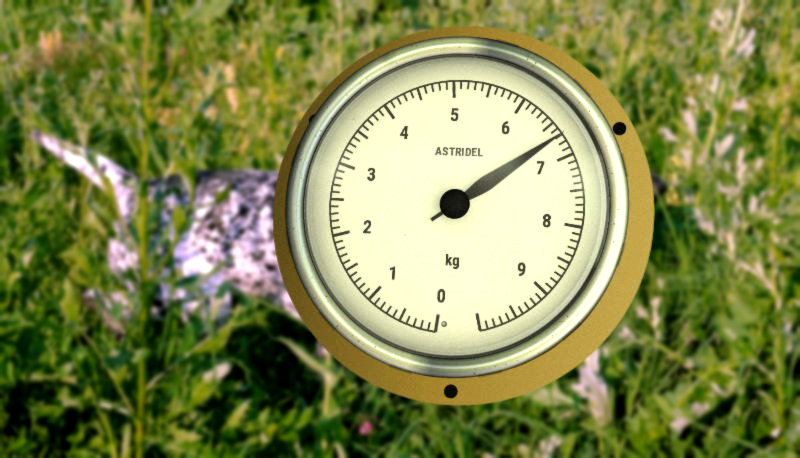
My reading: 6.7 kg
